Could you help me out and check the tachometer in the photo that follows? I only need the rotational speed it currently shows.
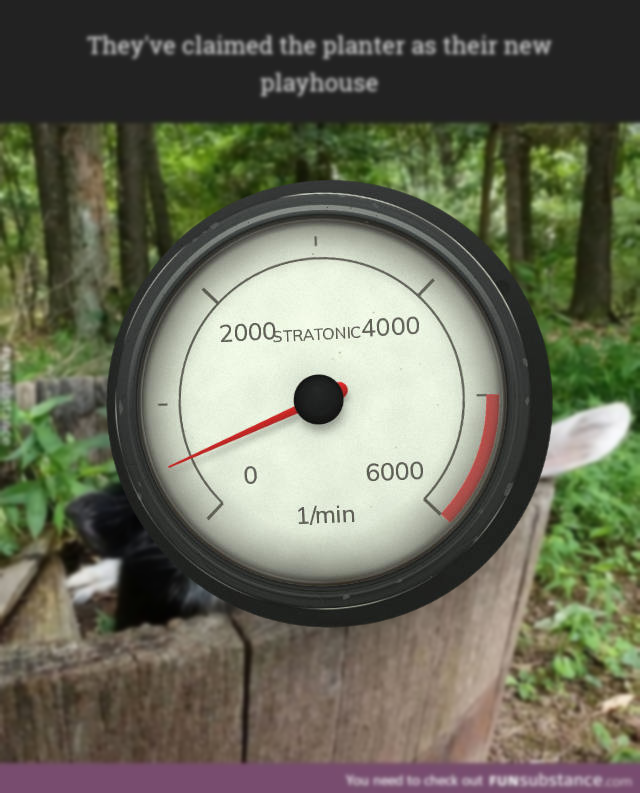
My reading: 500 rpm
